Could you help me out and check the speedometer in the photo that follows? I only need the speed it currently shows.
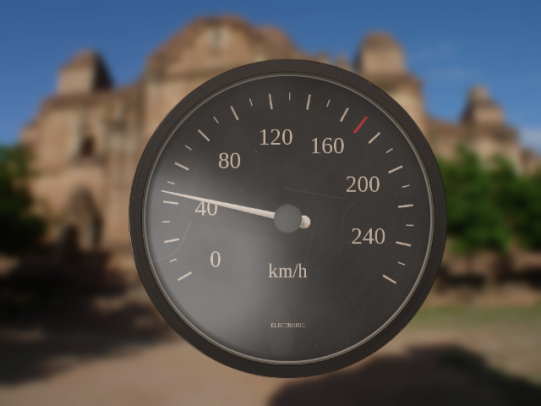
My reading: 45 km/h
